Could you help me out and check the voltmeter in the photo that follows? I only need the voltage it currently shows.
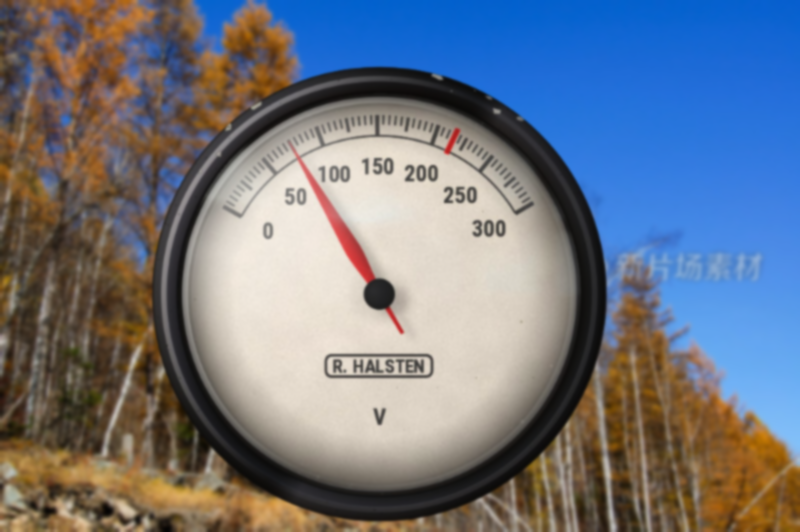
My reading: 75 V
